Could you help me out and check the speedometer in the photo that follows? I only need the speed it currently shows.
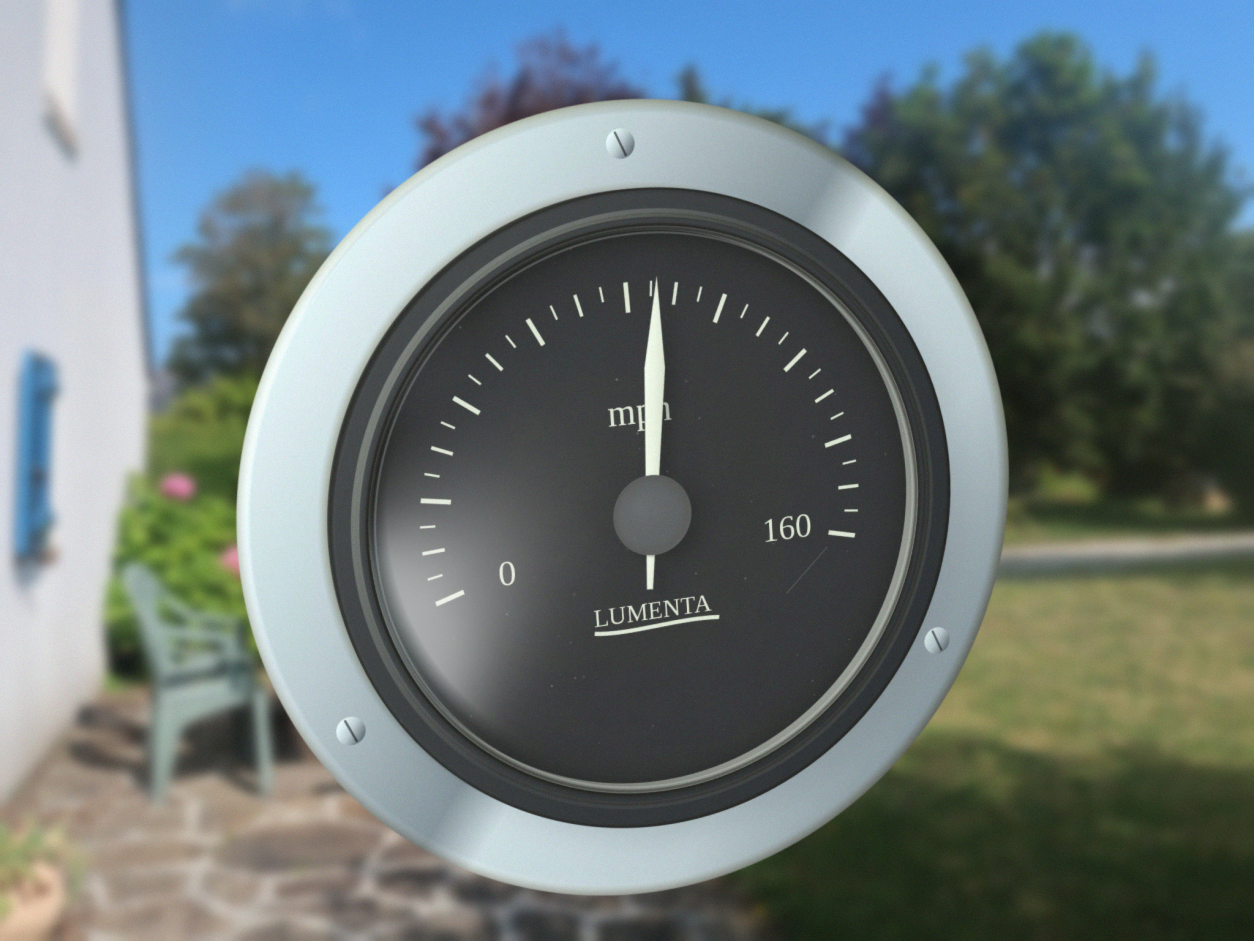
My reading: 85 mph
